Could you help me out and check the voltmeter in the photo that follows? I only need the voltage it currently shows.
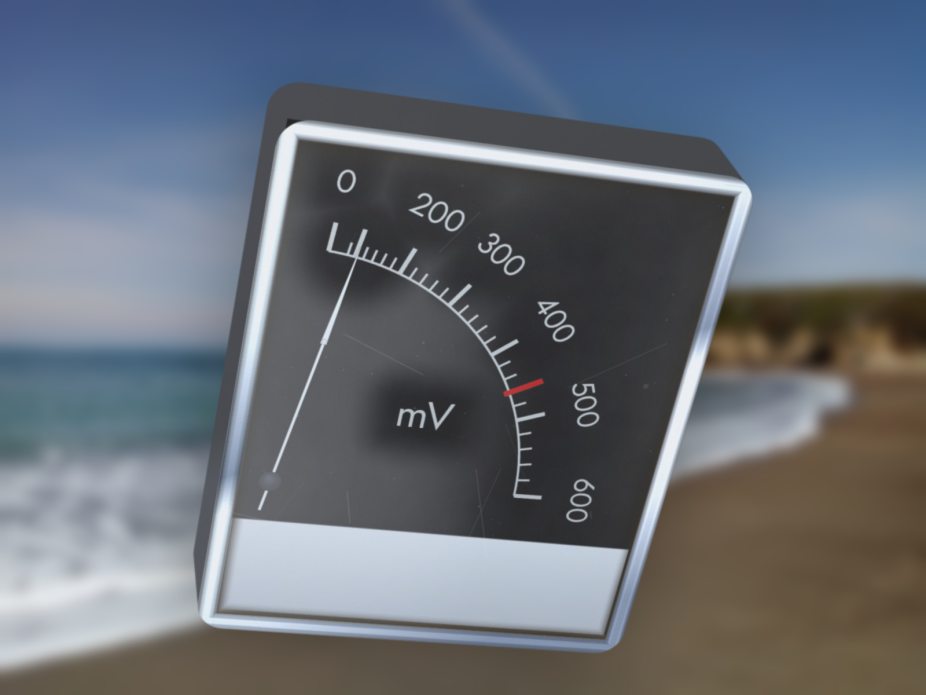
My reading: 100 mV
